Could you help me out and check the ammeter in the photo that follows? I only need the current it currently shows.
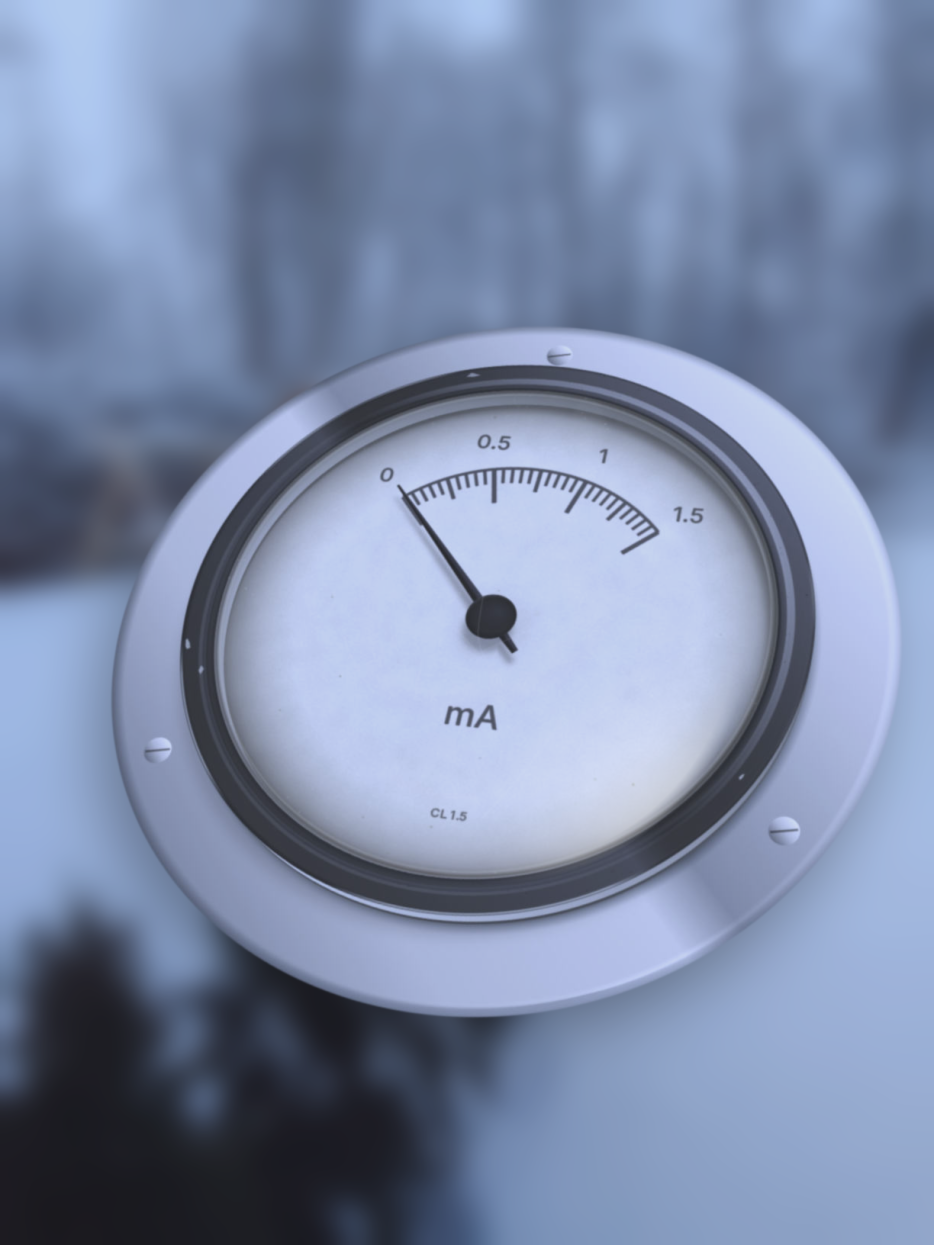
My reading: 0 mA
